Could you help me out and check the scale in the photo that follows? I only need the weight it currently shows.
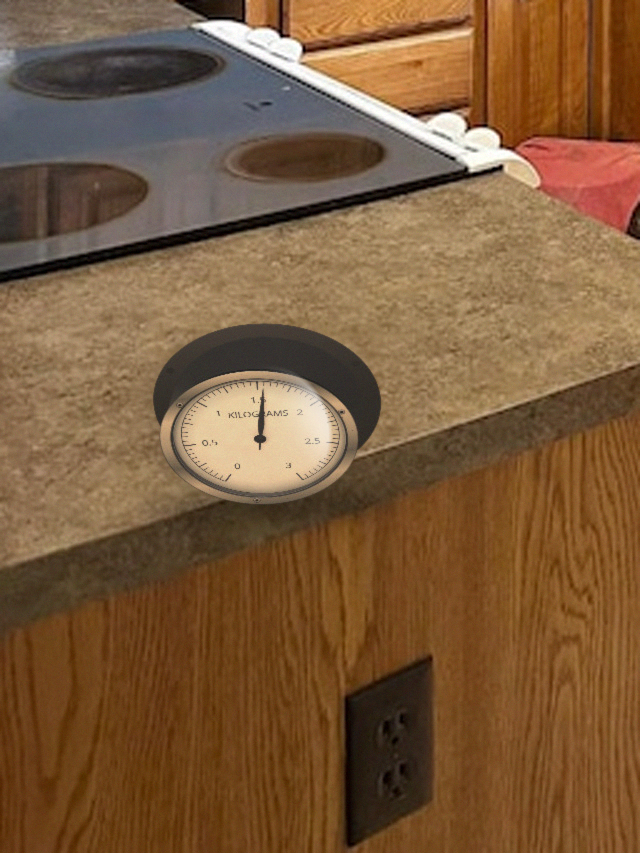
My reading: 1.55 kg
